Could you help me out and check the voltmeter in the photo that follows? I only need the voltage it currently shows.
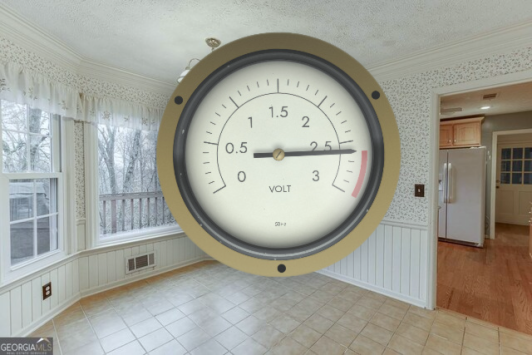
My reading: 2.6 V
